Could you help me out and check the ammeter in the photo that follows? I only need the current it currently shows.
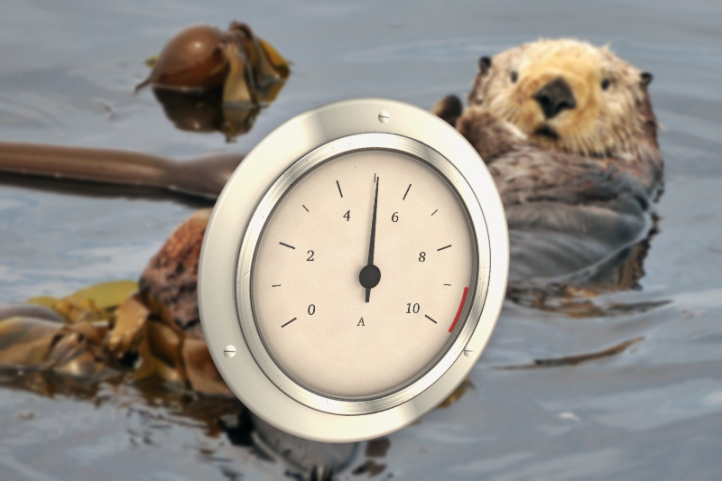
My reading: 5 A
